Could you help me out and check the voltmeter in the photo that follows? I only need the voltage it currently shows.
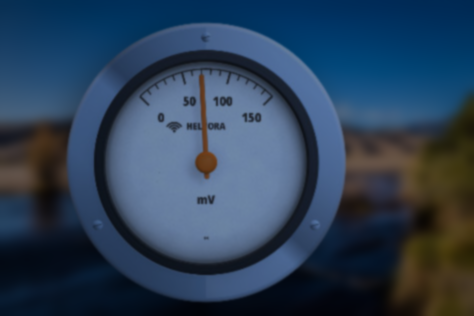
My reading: 70 mV
